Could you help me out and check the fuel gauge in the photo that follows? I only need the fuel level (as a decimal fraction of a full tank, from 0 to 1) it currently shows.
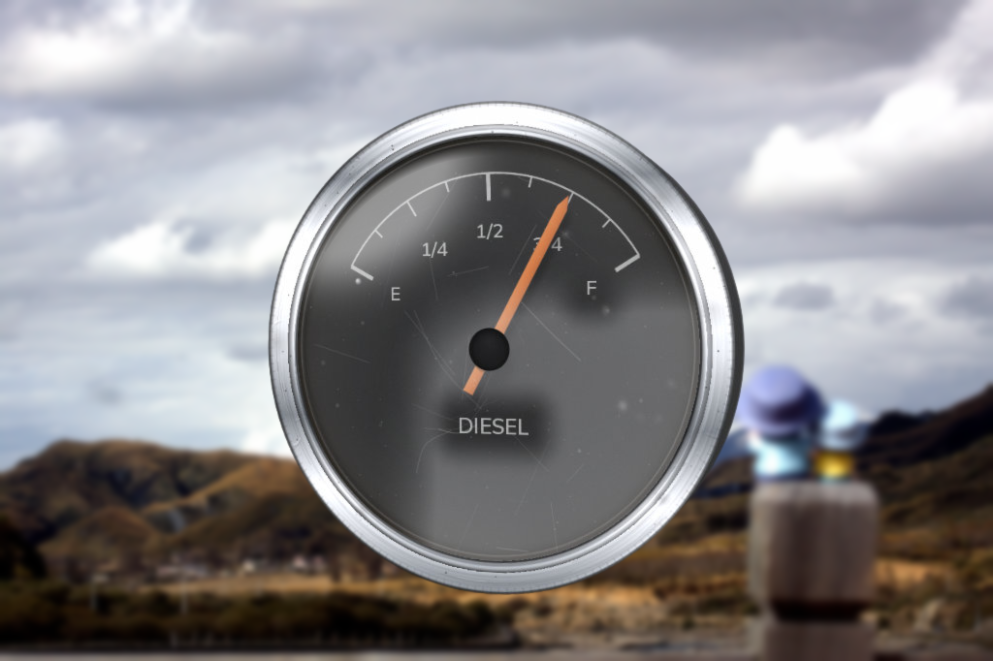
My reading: 0.75
